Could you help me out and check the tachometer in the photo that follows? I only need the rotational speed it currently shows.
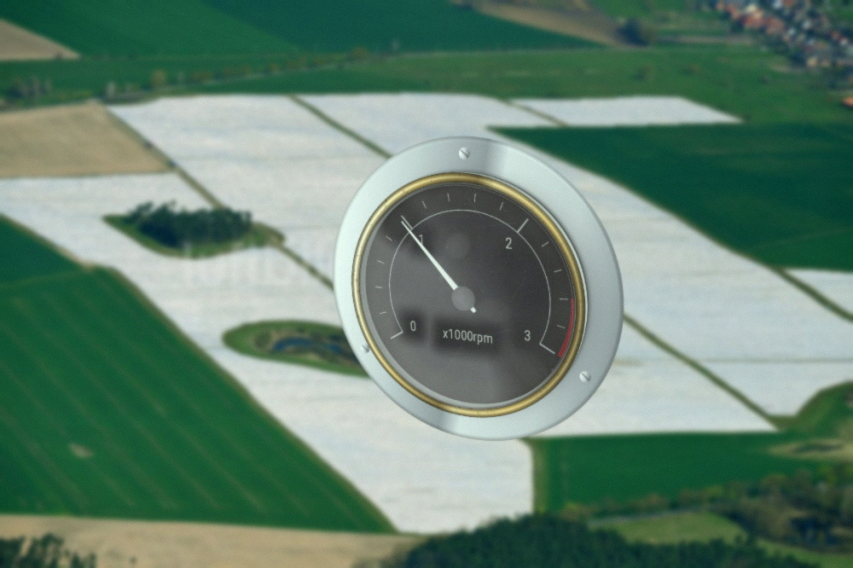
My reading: 1000 rpm
